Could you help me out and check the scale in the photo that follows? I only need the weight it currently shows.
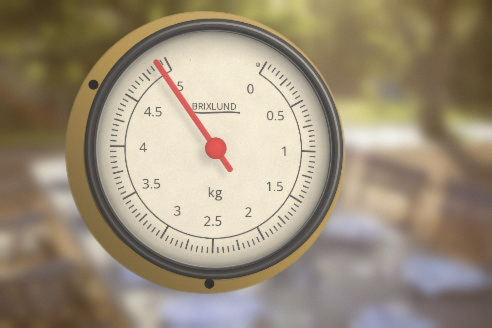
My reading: 4.9 kg
